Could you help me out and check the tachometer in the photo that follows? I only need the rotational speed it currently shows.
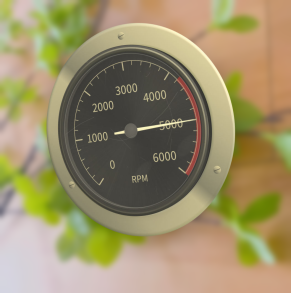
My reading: 5000 rpm
